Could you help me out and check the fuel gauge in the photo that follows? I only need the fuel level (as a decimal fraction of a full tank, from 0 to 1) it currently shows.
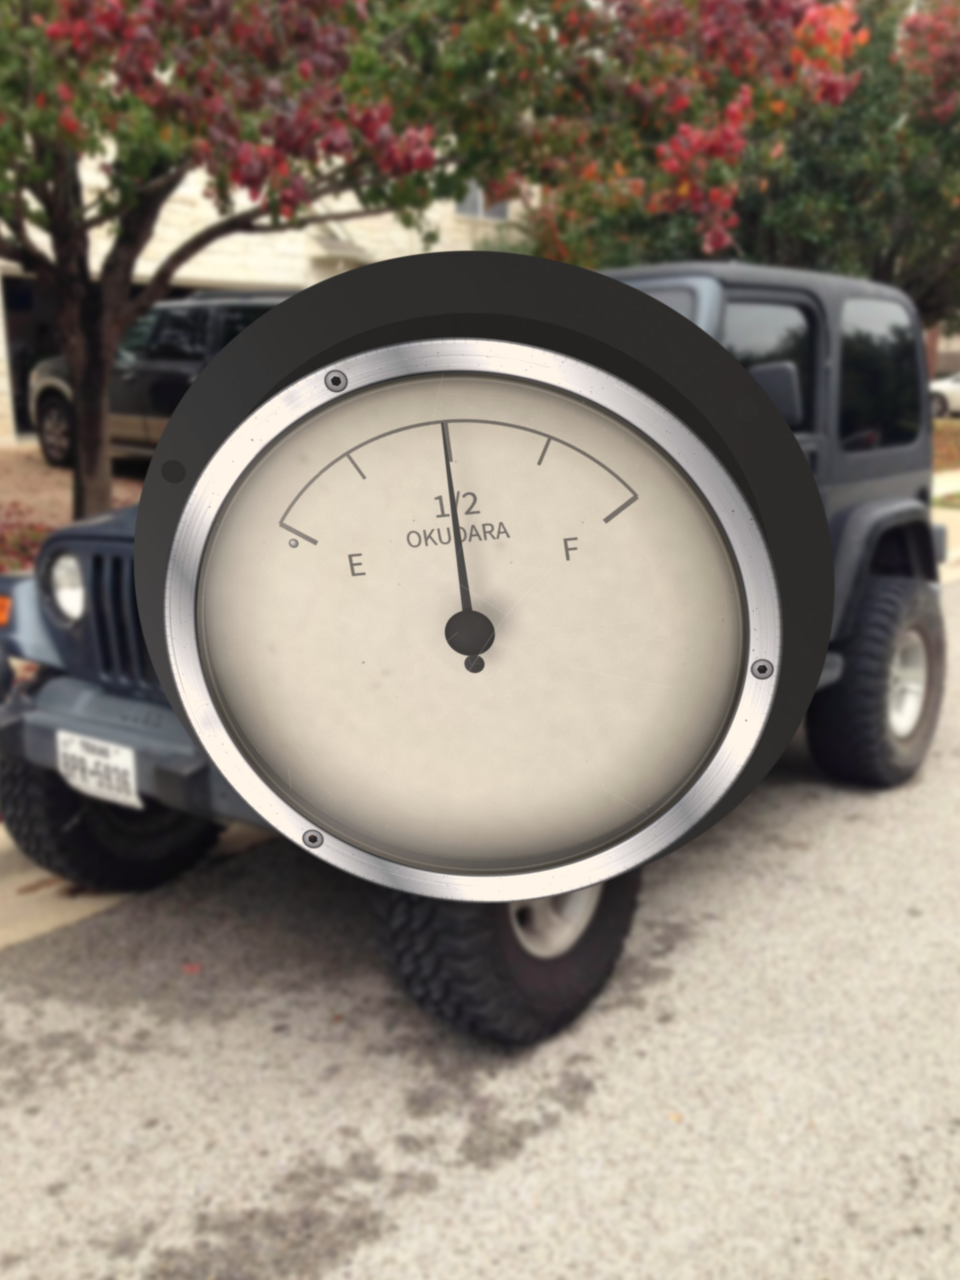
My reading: 0.5
